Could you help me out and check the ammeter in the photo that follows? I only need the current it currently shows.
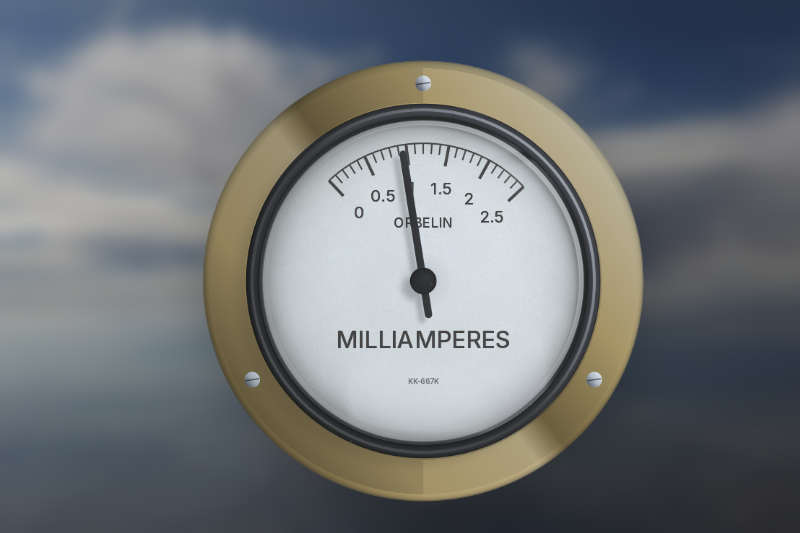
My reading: 0.95 mA
